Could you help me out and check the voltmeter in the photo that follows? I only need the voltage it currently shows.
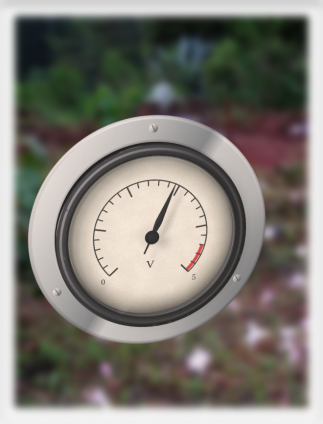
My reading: 2.9 V
